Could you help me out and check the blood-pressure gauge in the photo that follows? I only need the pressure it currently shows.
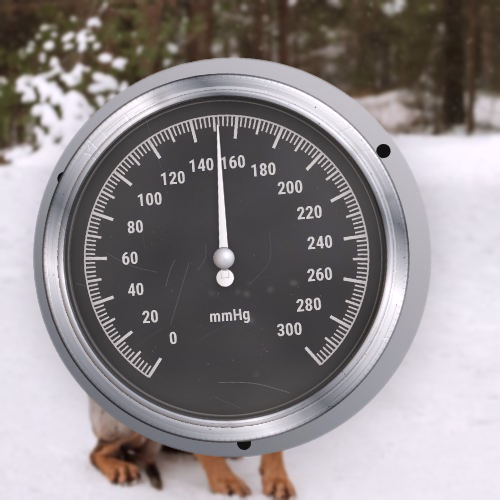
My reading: 152 mmHg
